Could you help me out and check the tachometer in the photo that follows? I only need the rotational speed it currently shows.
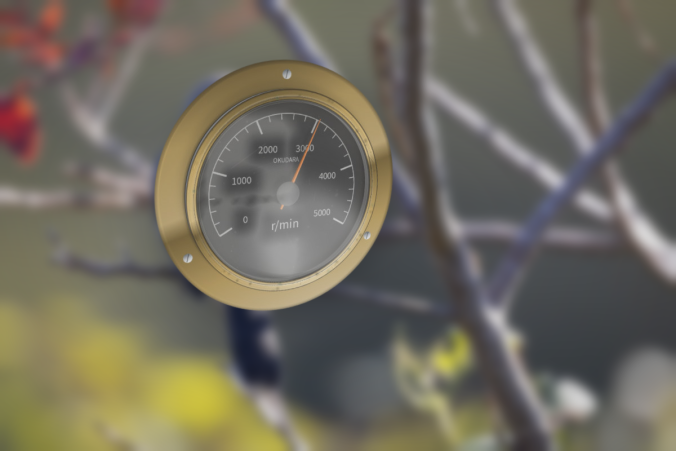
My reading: 3000 rpm
